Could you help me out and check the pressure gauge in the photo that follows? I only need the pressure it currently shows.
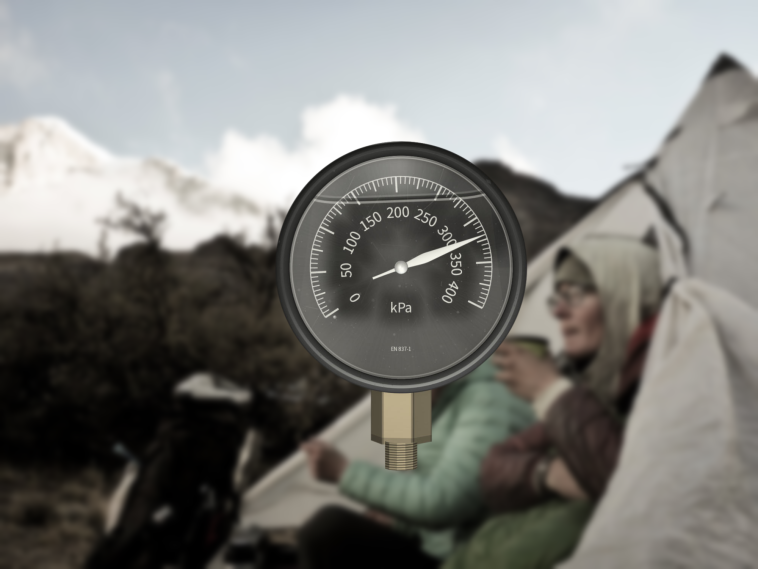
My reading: 320 kPa
